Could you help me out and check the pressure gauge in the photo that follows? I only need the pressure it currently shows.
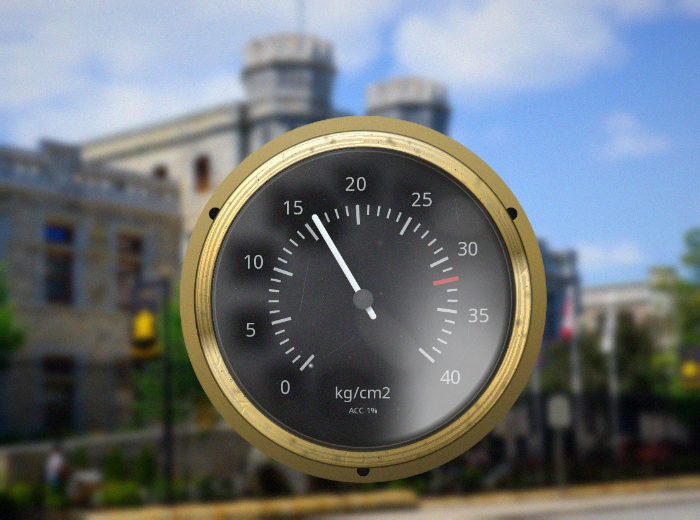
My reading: 16 kg/cm²
